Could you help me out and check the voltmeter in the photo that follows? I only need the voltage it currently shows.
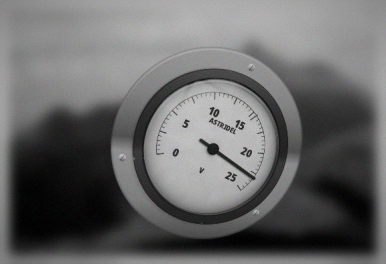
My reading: 23 V
